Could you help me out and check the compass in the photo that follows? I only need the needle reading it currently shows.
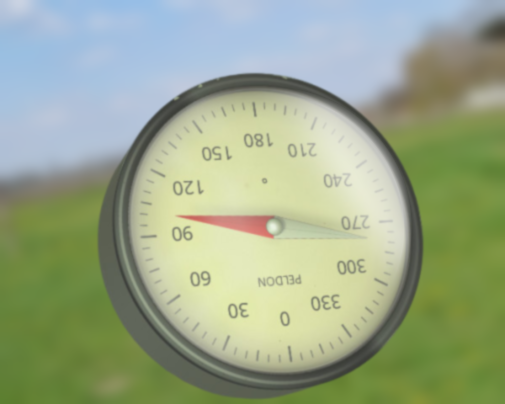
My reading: 100 °
